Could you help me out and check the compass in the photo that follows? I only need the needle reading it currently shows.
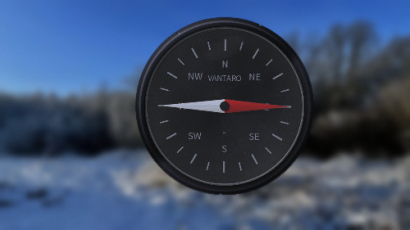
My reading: 90 °
